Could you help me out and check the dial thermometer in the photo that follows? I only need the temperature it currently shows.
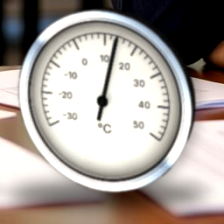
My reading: 14 °C
